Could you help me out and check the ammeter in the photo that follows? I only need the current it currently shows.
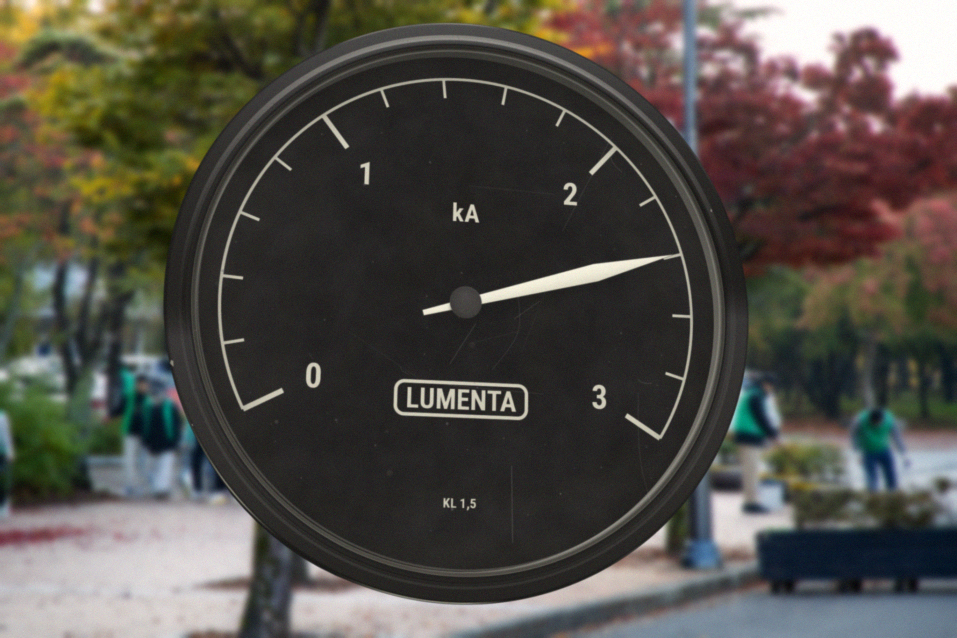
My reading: 2.4 kA
